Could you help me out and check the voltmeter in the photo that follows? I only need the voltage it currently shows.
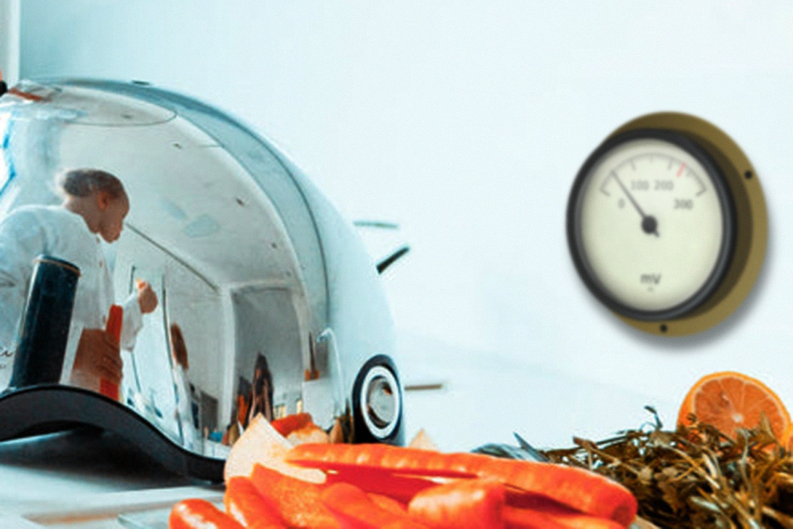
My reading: 50 mV
